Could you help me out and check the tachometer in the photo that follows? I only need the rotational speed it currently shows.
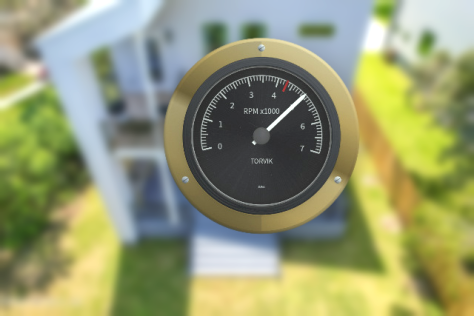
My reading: 5000 rpm
